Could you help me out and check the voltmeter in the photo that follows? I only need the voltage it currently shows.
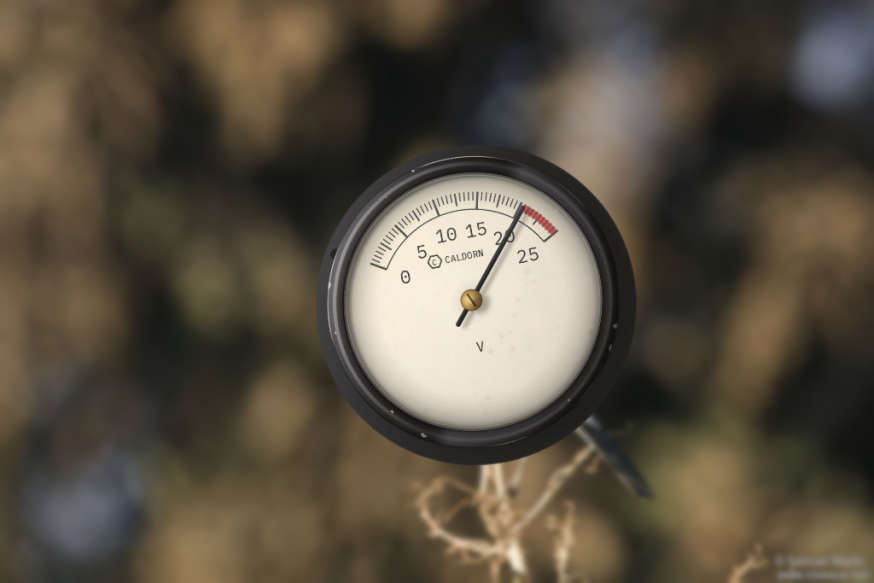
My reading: 20.5 V
